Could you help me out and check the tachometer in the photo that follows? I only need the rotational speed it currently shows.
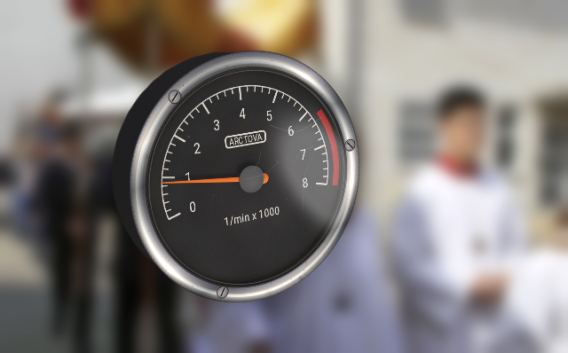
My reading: 900 rpm
